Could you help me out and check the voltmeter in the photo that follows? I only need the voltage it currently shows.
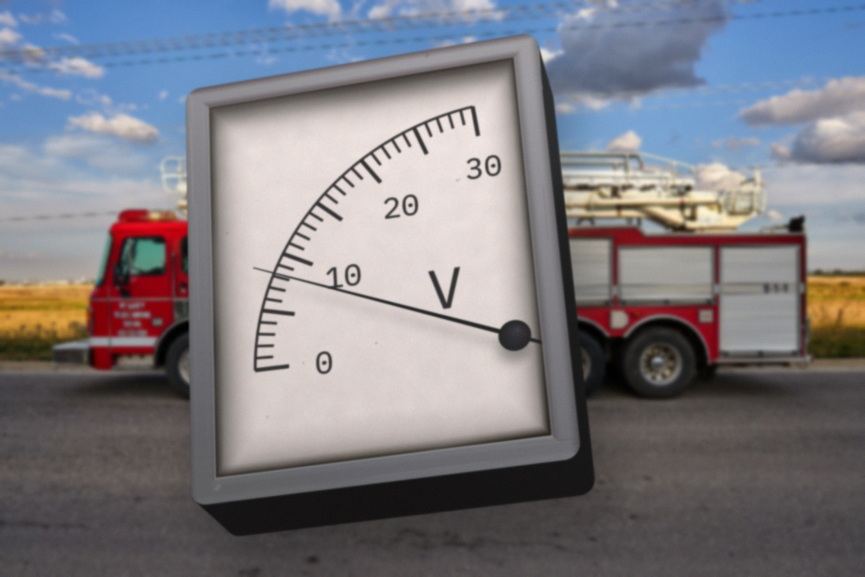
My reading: 8 V
